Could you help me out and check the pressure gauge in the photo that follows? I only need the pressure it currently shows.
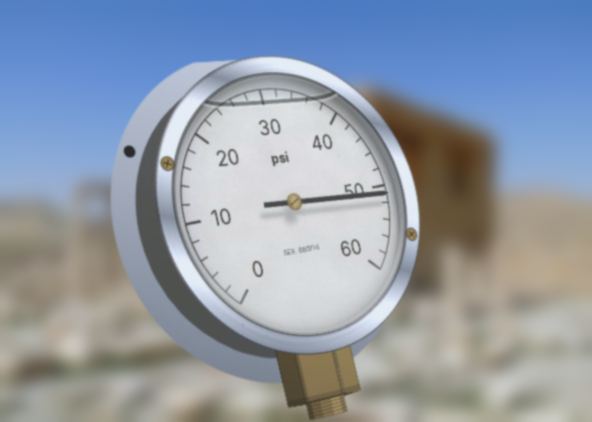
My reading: 51 psi
